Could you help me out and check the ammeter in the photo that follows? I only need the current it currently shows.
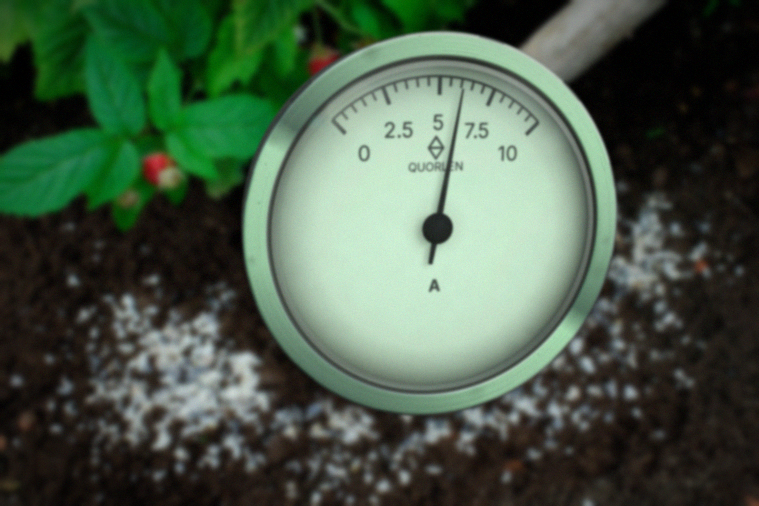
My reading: 6 A
